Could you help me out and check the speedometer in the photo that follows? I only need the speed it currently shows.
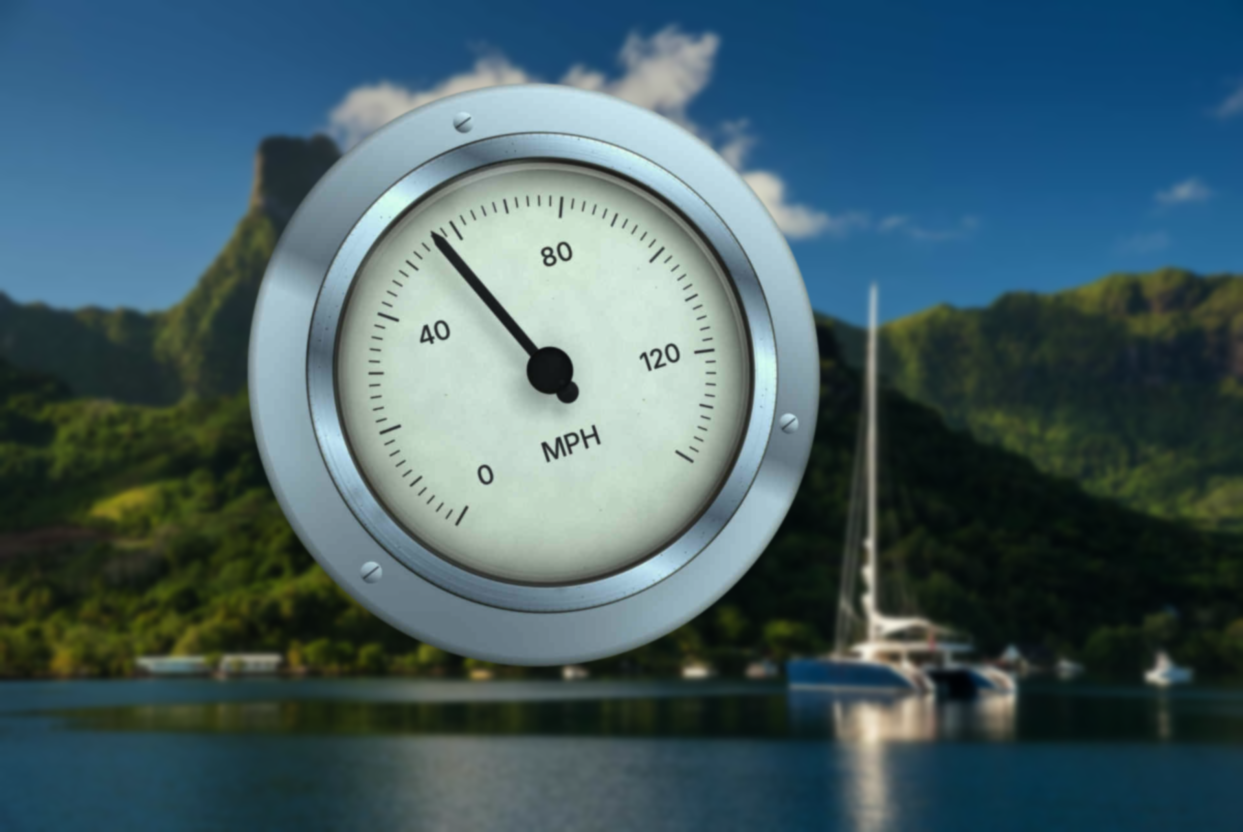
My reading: 56 mph
